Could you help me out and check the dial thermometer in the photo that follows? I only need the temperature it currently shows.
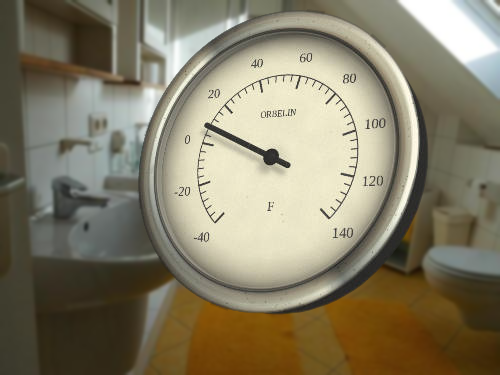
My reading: 8 °F
